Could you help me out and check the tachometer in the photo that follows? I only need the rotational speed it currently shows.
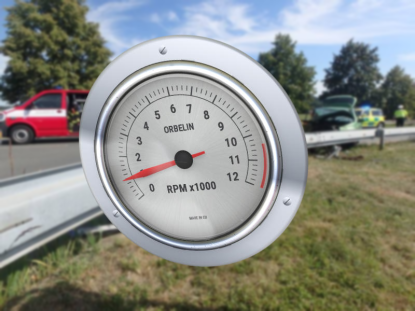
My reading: 1000 rpm
